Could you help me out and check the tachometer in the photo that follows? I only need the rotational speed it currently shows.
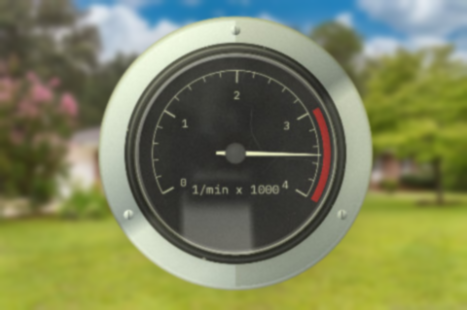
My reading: 3500 rpm
